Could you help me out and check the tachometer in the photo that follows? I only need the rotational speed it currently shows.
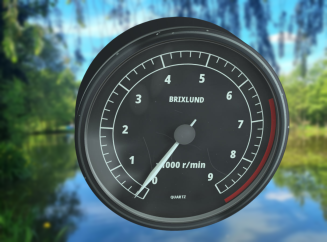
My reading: 200 rpm
